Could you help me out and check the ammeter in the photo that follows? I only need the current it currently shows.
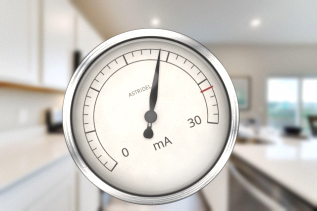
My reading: 19 mA
